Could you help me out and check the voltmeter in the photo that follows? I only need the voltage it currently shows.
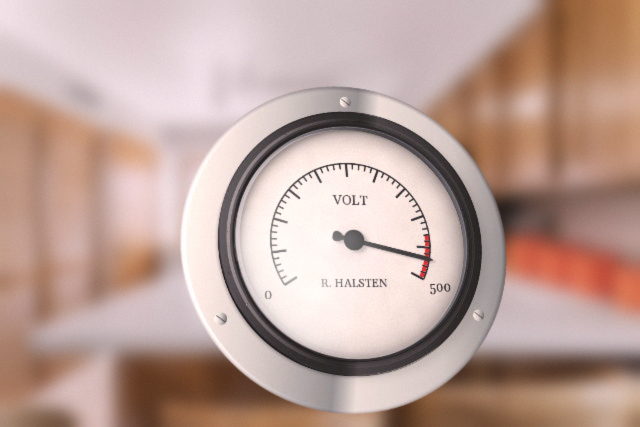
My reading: 470 V
